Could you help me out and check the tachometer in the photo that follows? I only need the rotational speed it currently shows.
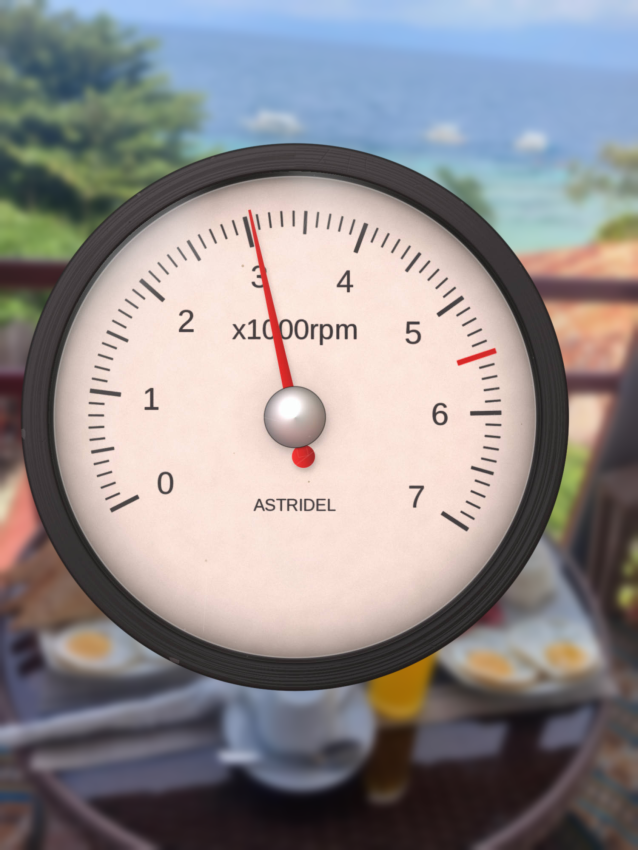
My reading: 3050 rpm
